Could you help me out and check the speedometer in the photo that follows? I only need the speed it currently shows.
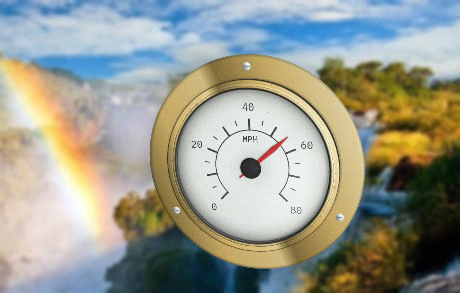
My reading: 55 mph
